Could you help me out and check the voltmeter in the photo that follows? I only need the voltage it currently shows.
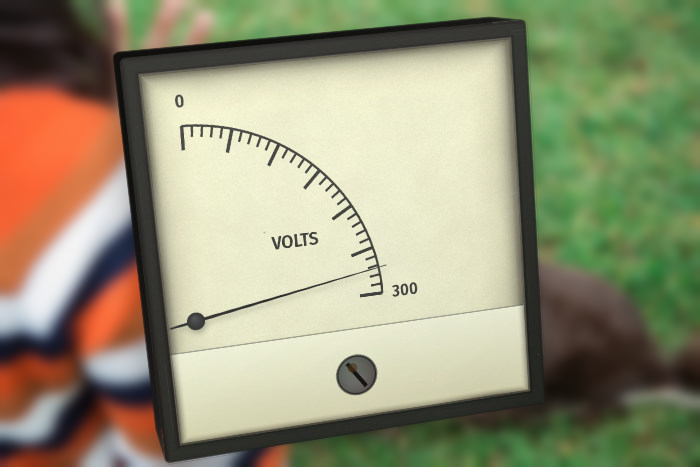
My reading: 270 V
